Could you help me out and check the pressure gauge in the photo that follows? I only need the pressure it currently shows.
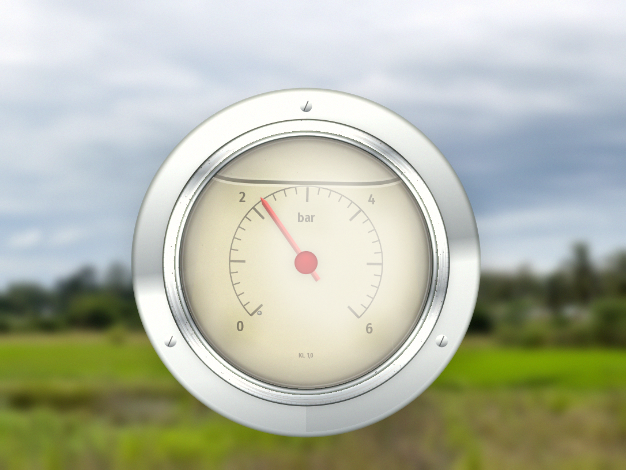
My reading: 2.2 bar
